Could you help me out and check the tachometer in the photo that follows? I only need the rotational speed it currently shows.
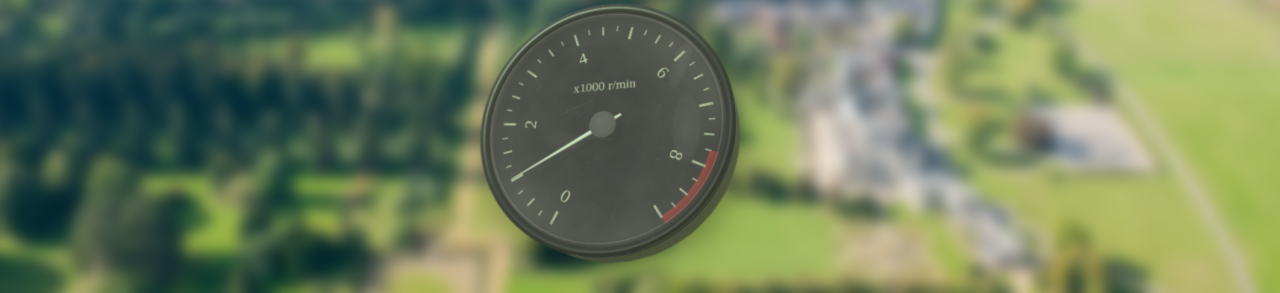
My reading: 1000 rpm
